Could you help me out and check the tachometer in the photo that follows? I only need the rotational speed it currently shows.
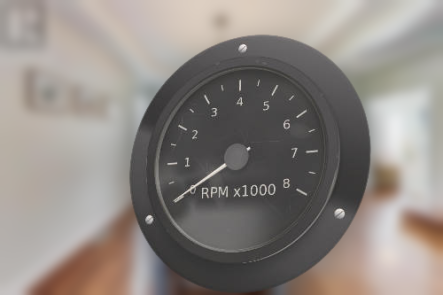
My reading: 0 rpm
